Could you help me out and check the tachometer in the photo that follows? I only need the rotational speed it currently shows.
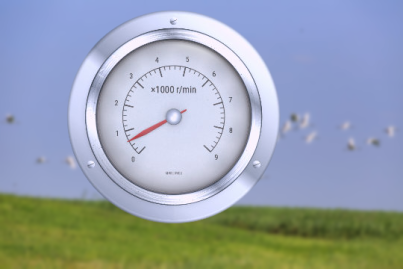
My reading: 600 rpm
